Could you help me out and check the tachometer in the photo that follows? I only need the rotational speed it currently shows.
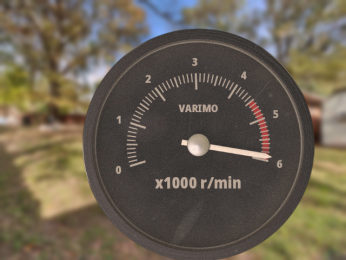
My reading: 5900 rpm
